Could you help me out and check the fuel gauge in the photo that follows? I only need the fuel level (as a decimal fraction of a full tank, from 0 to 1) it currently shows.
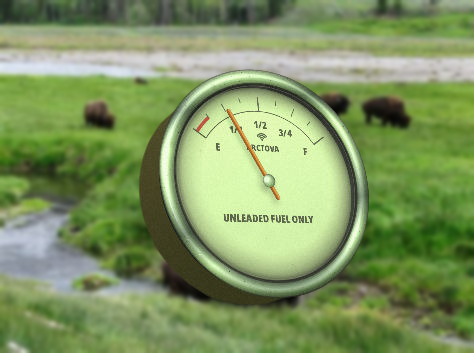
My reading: 0.25
